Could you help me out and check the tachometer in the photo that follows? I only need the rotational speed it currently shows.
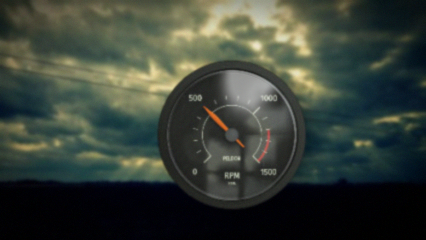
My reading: 500 rpm
